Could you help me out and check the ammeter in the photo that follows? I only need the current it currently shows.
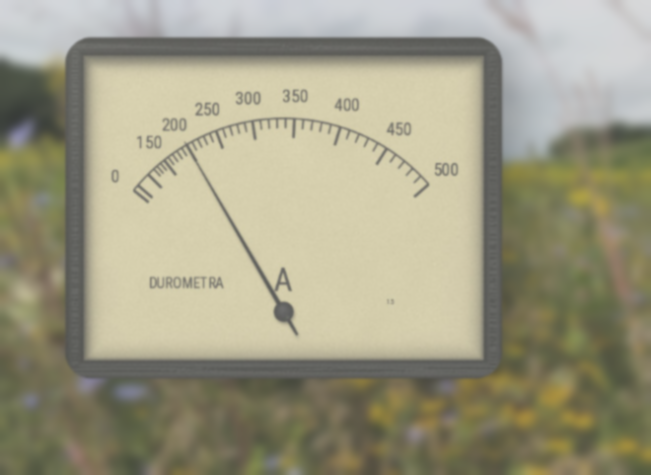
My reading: 200 A
